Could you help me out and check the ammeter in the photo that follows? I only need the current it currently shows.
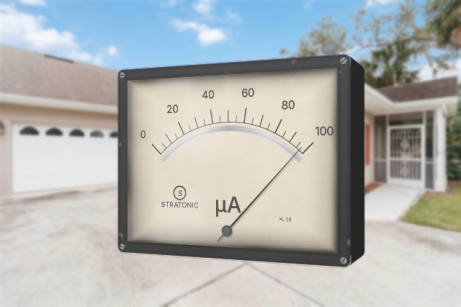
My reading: 97.5 µA
